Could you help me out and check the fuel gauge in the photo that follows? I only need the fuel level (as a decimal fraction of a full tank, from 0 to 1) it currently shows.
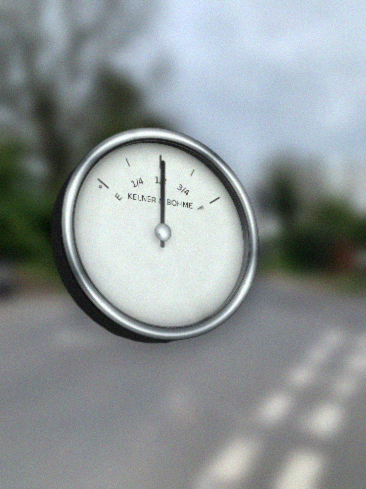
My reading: 0.5
